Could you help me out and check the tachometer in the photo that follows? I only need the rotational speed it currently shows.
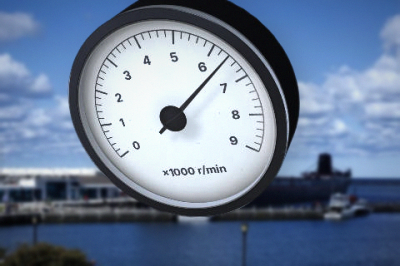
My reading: 6400 rpm
